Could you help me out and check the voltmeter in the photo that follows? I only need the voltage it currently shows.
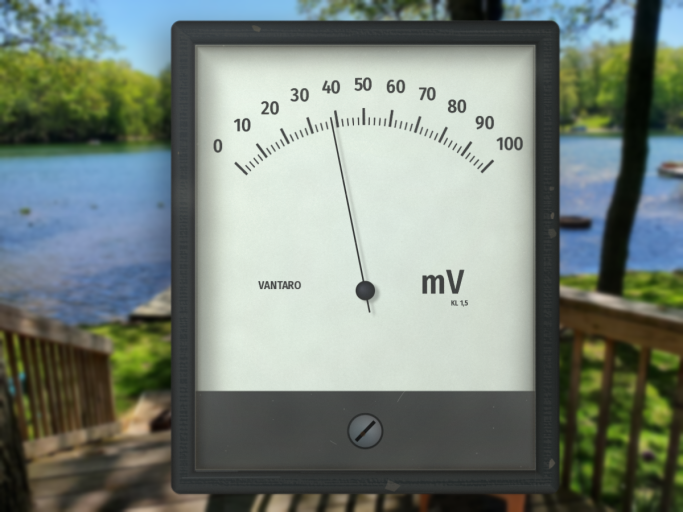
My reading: 38 mV
